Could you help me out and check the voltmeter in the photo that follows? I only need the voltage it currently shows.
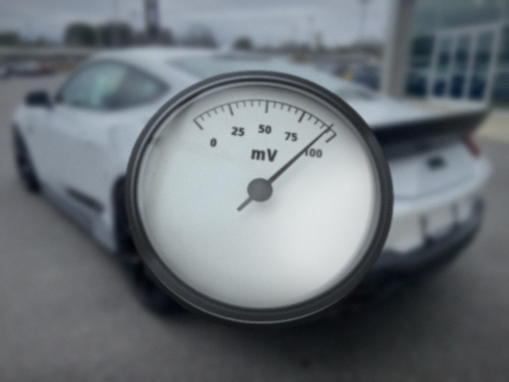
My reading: 95 mV
